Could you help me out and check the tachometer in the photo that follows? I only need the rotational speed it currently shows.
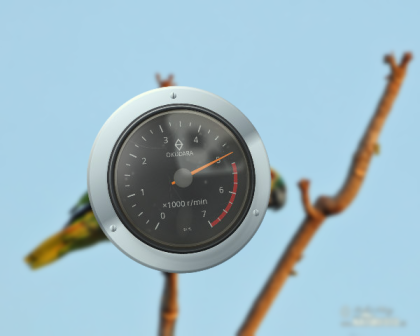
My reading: 5000 rpm
